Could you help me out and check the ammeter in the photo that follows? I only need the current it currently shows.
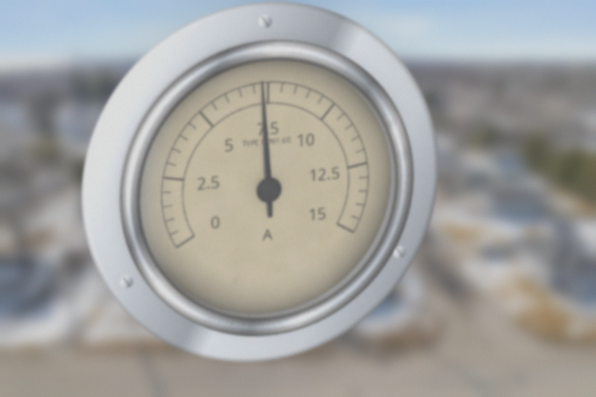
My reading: 7.25 A
